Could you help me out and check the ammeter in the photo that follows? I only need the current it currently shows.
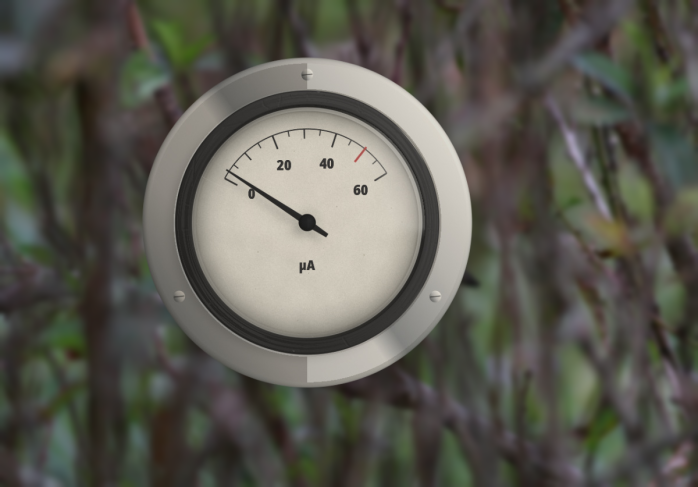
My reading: 2.5 µA
